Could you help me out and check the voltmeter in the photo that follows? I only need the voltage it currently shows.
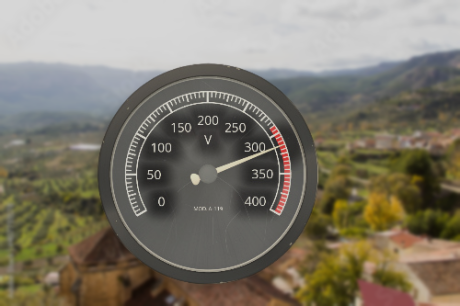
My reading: 315 V
